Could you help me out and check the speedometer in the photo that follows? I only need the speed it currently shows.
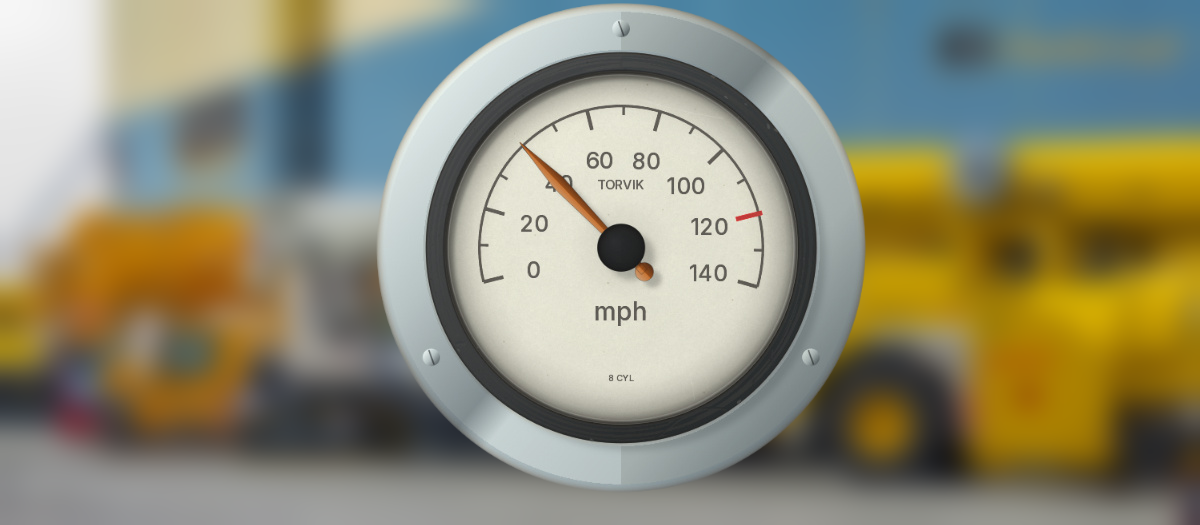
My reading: 40 mph
